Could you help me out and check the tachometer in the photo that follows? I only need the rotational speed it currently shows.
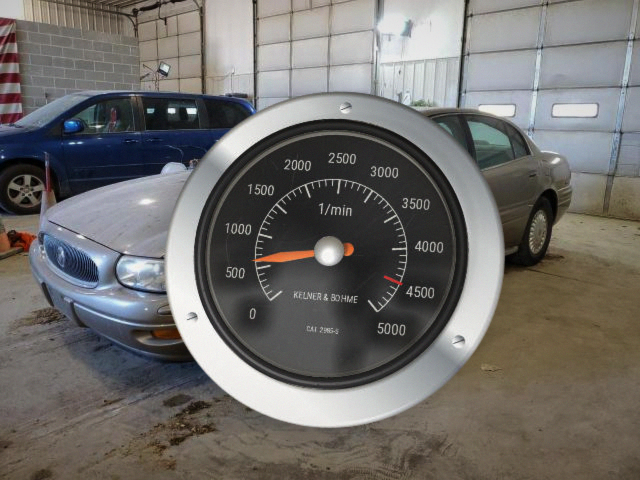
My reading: 600 rpm
